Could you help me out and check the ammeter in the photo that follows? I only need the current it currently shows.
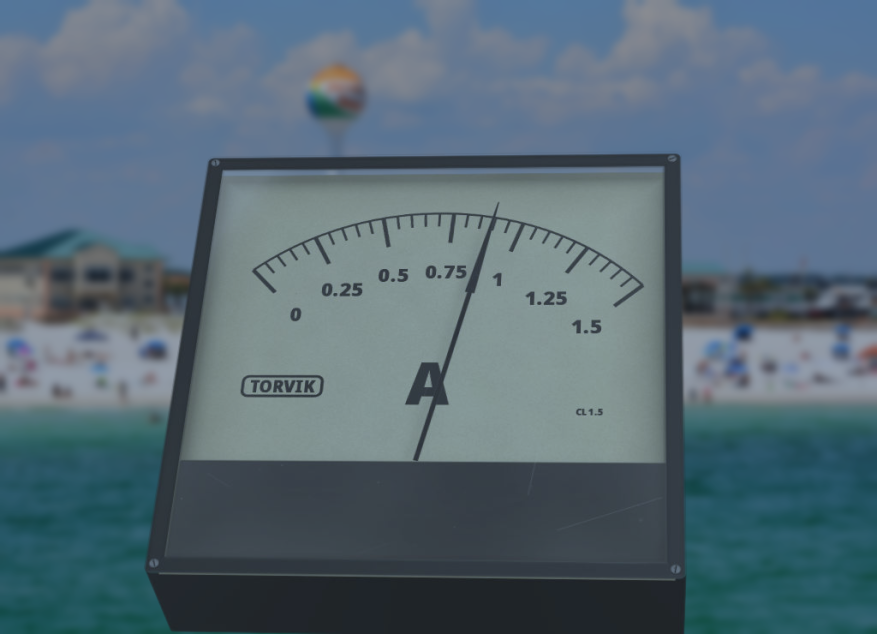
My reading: 0.9 A
